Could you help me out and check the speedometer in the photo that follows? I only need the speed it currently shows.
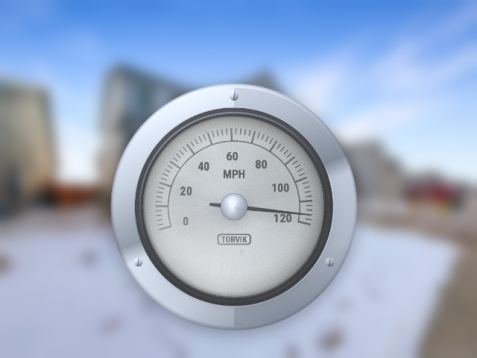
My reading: 116 mph
